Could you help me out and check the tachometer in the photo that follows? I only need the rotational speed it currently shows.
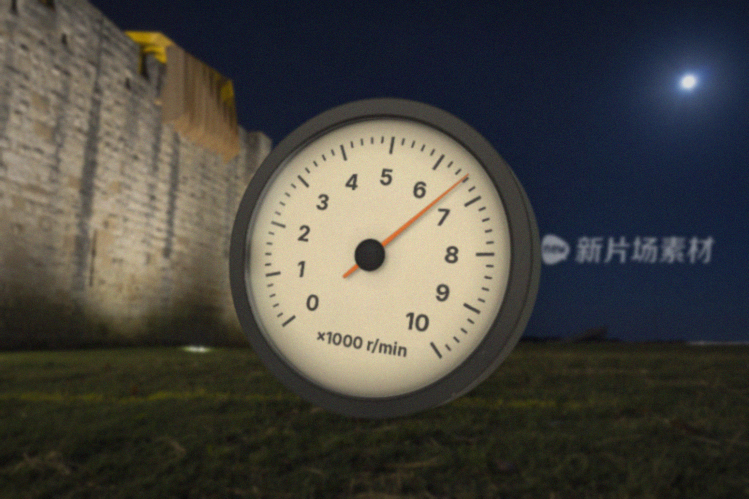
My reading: 6600 rpm
